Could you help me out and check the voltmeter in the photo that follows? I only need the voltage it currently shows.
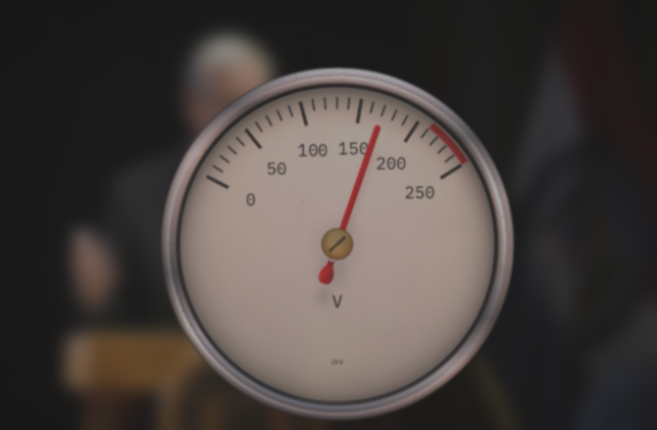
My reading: 170 V
